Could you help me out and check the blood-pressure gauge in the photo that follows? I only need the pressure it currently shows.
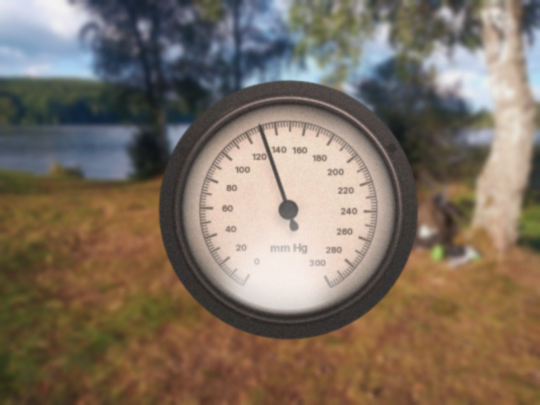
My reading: 130 mmHg
